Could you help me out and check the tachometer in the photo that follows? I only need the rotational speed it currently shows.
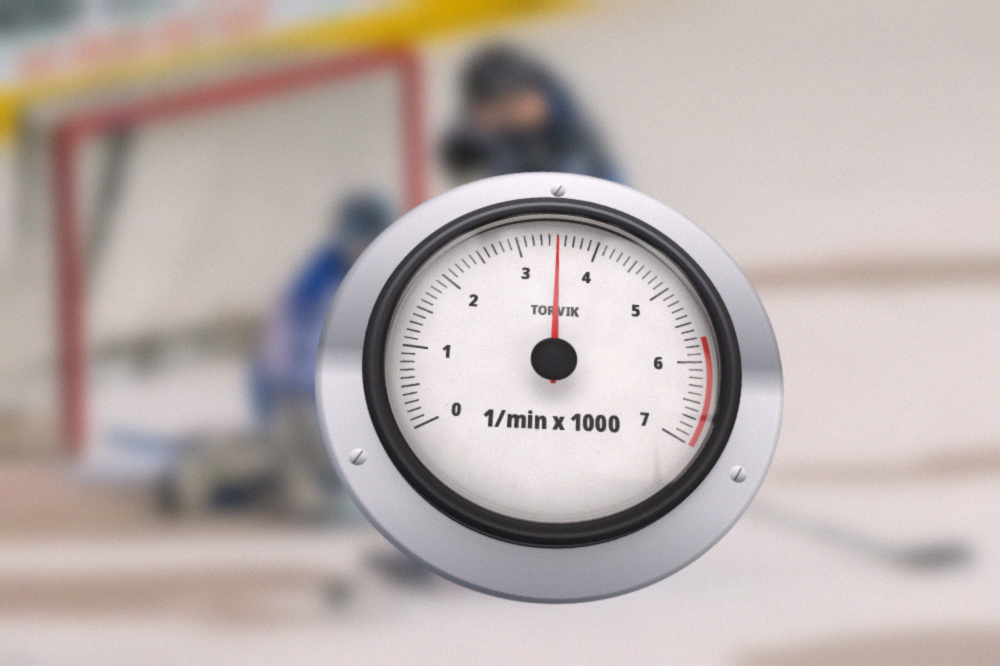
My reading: 3500 rpm
